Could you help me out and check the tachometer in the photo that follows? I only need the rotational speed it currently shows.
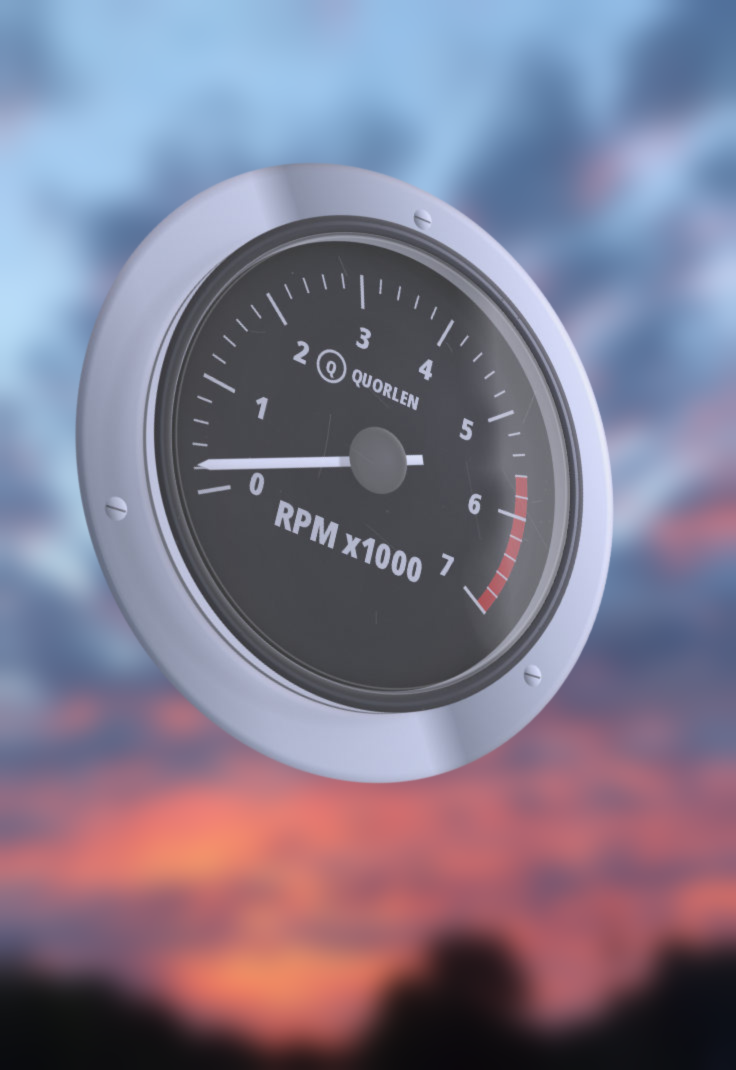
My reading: 200 rpm
